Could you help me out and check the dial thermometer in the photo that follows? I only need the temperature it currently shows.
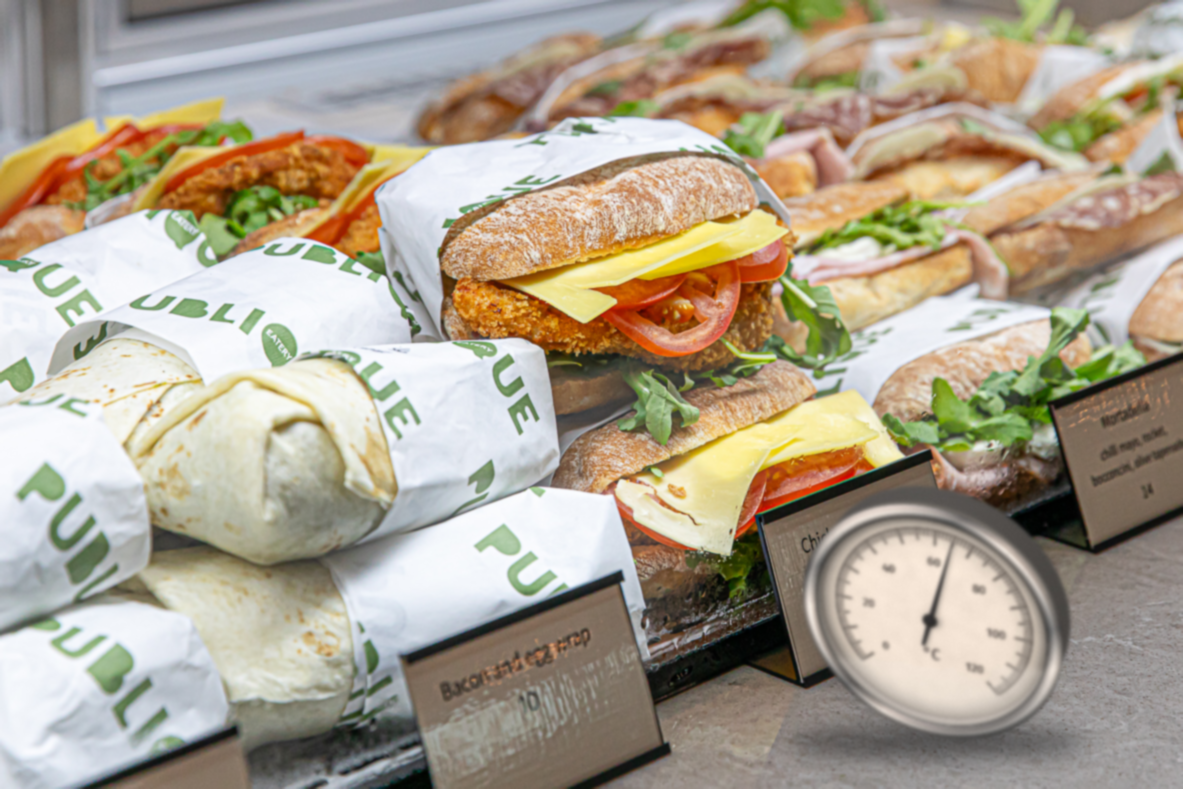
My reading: 65 °C
